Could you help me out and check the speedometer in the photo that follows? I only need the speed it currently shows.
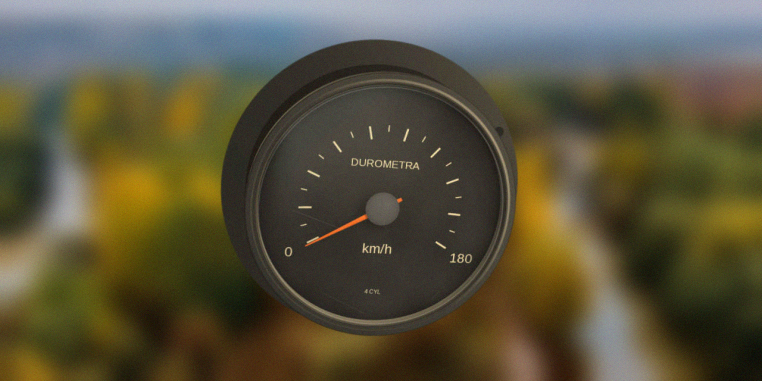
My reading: 0 km/h
